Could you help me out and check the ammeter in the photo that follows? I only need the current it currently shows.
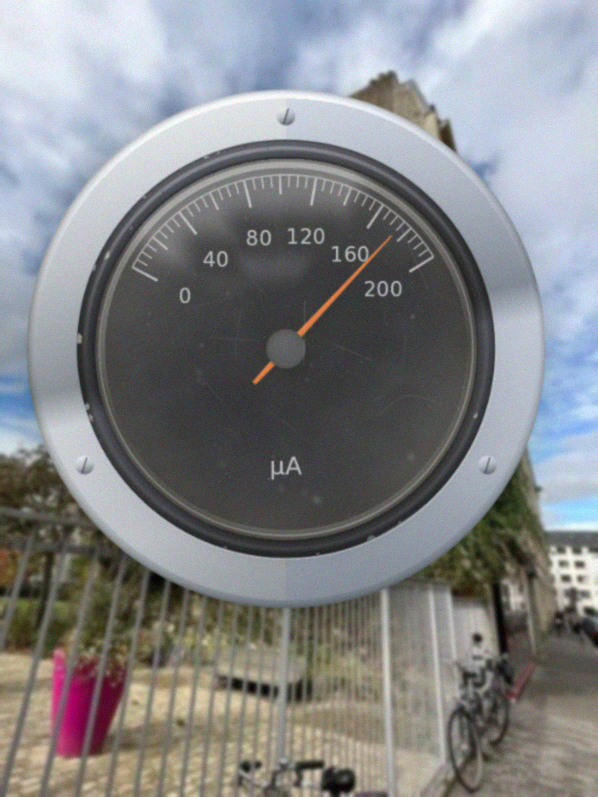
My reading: 175 µA
